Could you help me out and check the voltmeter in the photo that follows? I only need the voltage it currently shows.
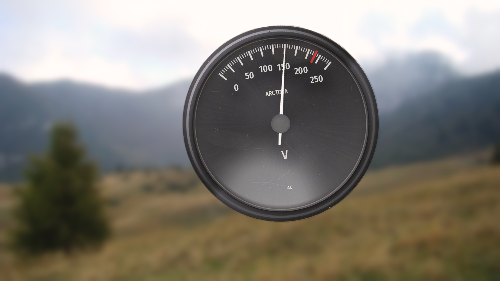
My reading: 150 V
